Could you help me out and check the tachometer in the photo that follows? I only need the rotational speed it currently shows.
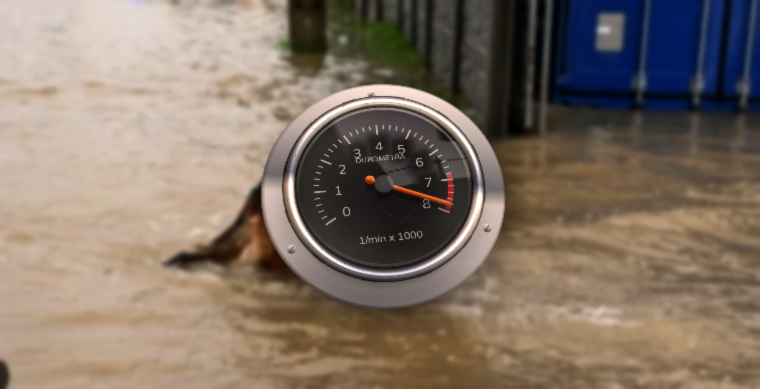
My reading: 7800 rpm
